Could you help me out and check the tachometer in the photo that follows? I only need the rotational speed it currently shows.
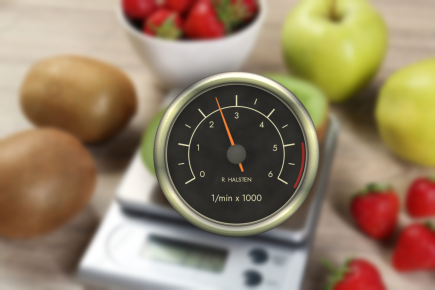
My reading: 2500 rpm
